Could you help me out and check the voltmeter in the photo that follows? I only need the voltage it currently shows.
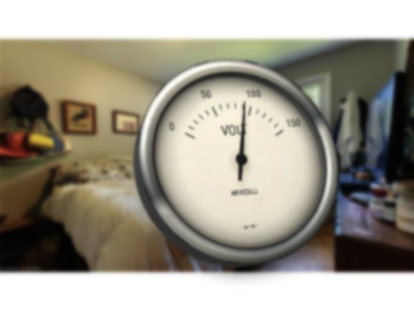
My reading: 90 V
